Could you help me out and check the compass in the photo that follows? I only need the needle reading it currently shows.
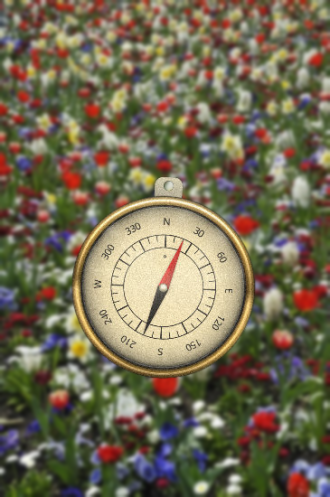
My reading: 20 °
